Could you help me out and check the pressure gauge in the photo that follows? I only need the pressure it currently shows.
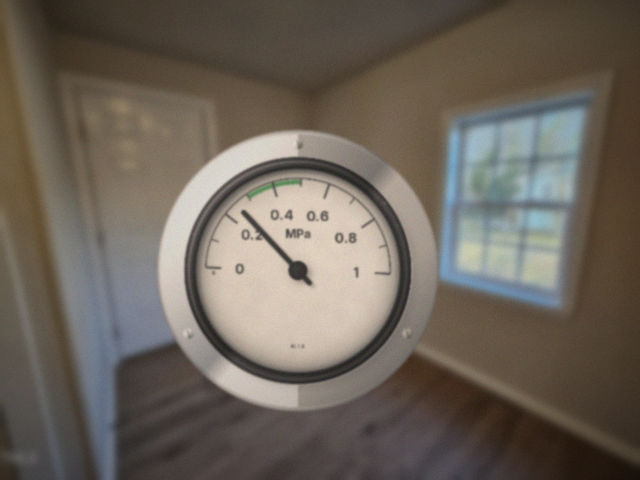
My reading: 0.25 MPa
